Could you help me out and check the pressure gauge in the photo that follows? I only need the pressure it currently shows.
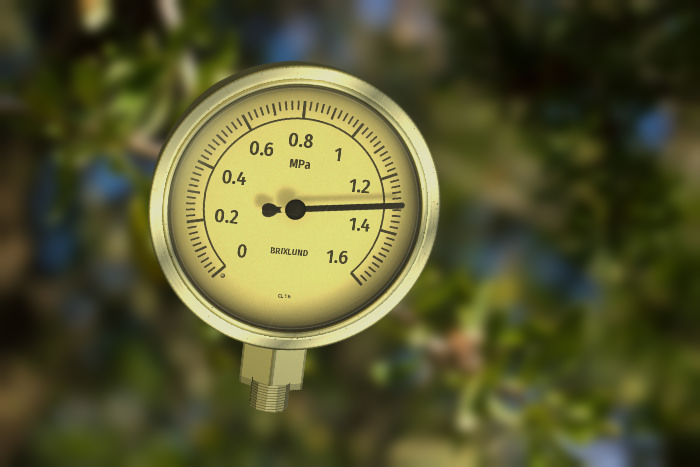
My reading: 1.3 MPa
